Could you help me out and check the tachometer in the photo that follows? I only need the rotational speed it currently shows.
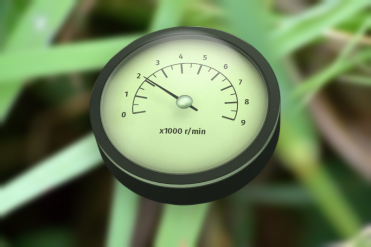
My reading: 2000 rpm
